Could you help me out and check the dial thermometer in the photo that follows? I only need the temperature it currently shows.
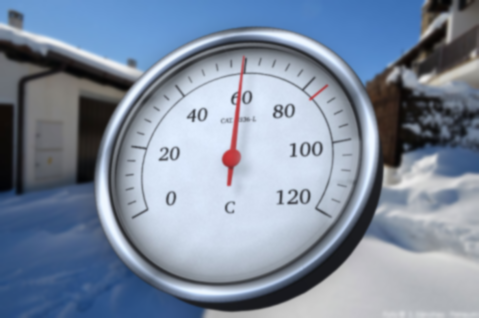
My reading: 60 °C
